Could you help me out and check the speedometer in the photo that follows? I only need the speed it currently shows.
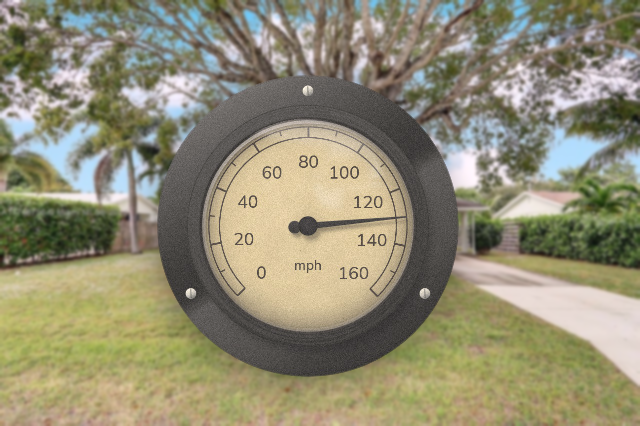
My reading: 130 mph
